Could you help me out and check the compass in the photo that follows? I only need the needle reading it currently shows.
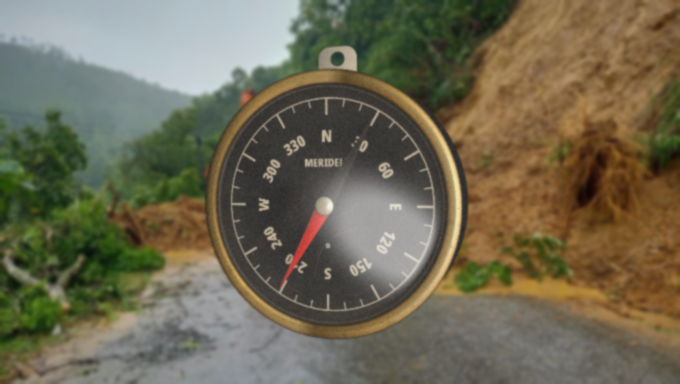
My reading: 210 °
